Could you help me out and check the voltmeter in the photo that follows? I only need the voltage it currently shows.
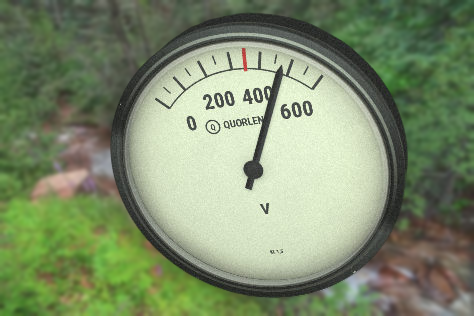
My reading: 475 V
